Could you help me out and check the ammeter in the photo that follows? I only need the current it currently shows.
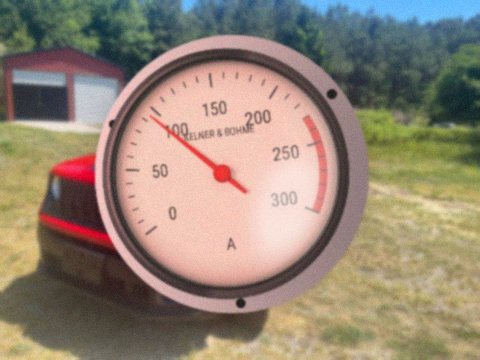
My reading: 95 A
